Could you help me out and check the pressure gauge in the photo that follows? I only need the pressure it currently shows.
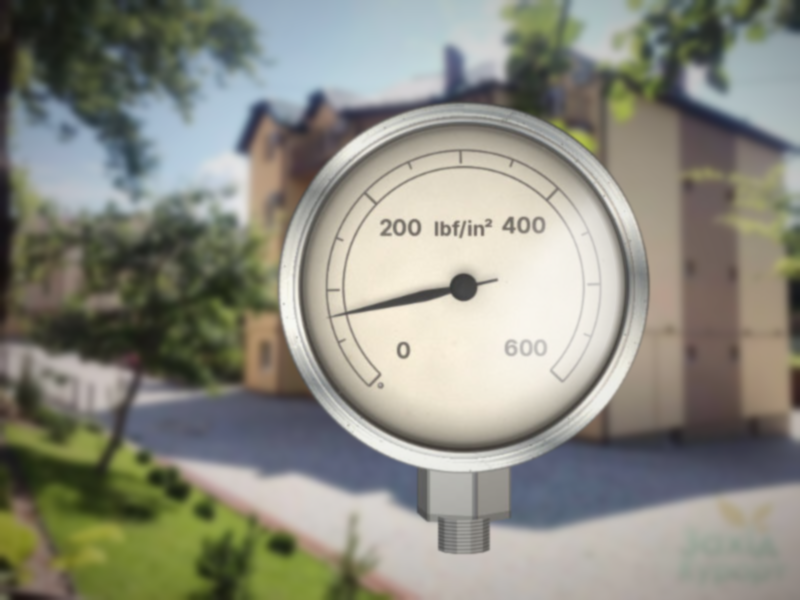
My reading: 75 psi
